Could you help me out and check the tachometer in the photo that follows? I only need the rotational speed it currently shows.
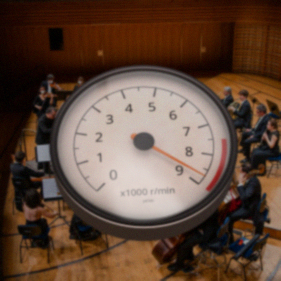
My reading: 8750 rpm
